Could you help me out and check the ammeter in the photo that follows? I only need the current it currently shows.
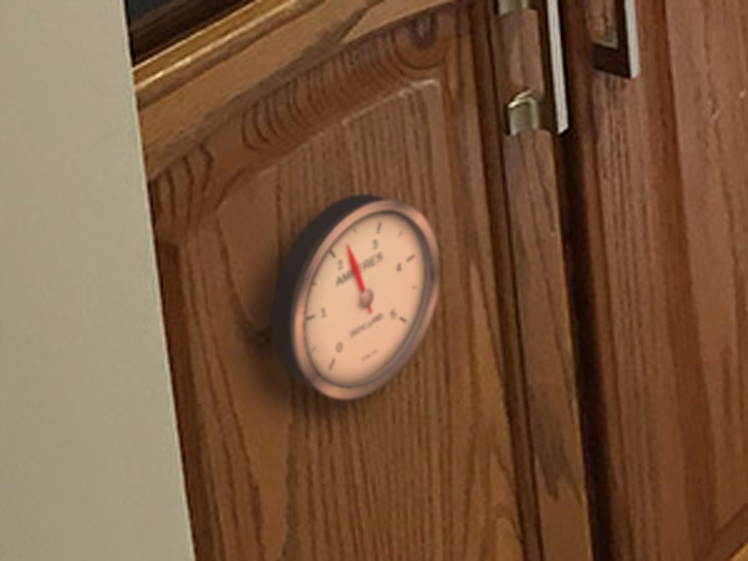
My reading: 2.25 A
